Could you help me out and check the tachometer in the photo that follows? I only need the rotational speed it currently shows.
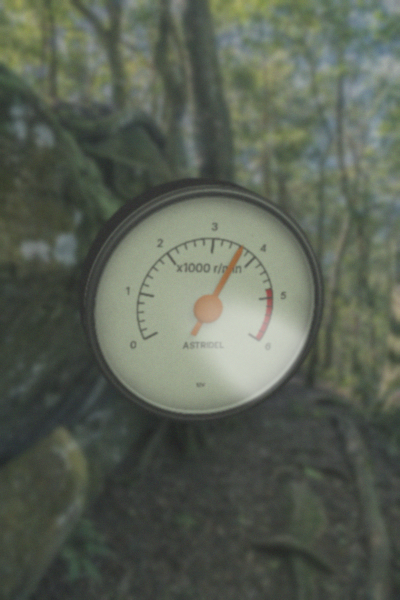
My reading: 3600 rpm
